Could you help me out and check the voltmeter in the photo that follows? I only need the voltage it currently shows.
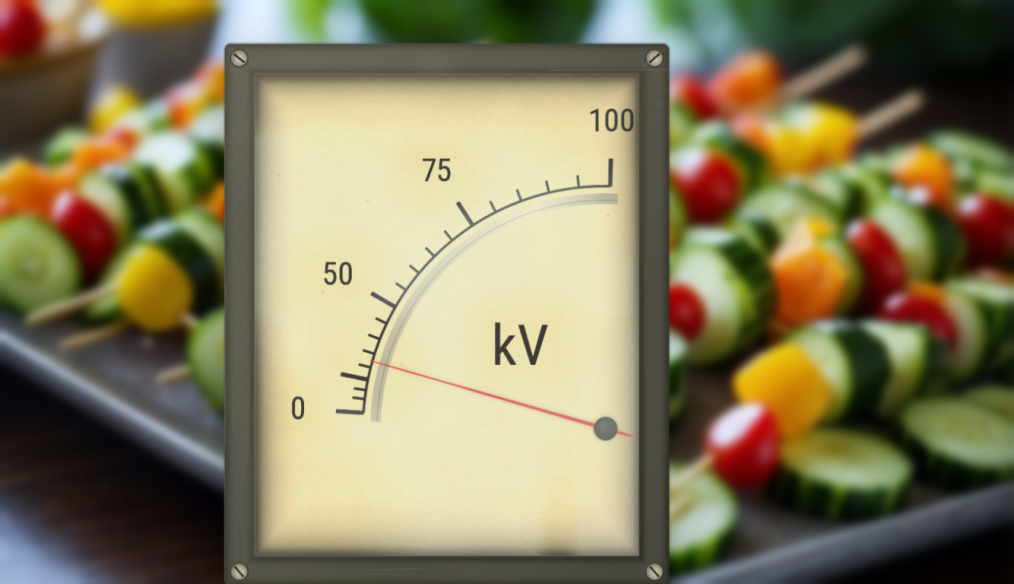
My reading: 32.5 kV
